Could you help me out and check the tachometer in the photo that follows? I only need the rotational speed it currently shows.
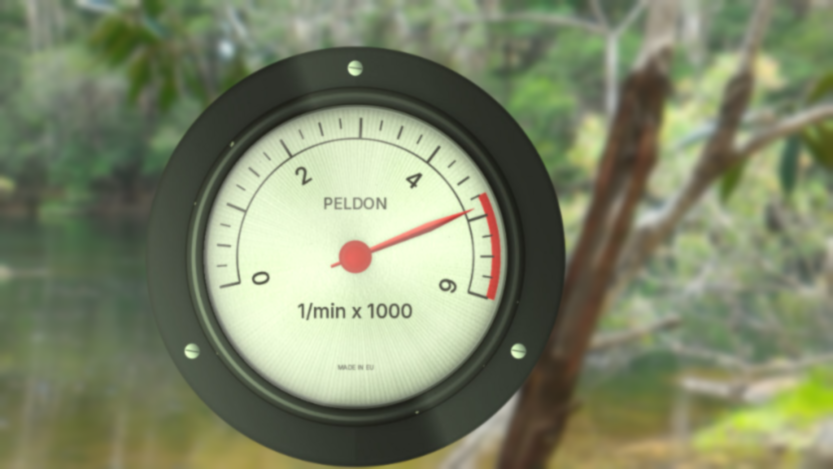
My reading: 4875 rpm
